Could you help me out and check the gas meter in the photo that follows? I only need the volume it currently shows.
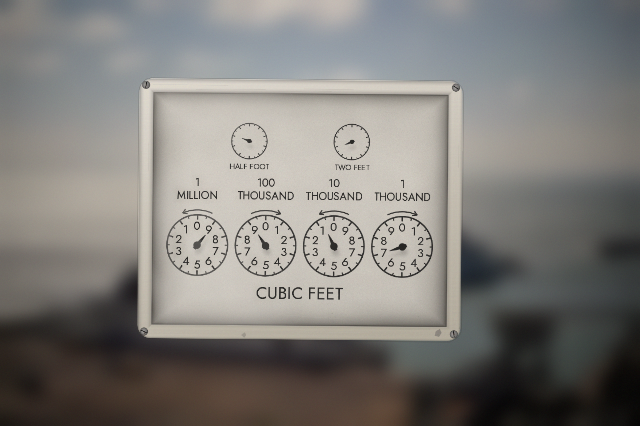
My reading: 890700 ft³
